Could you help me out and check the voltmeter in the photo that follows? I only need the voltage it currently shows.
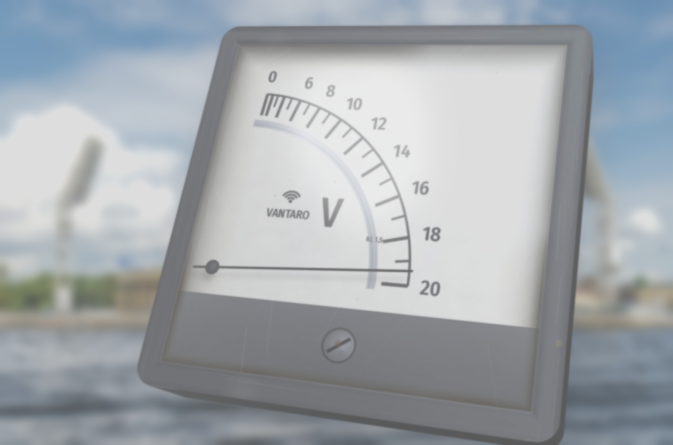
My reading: 19.5 V
